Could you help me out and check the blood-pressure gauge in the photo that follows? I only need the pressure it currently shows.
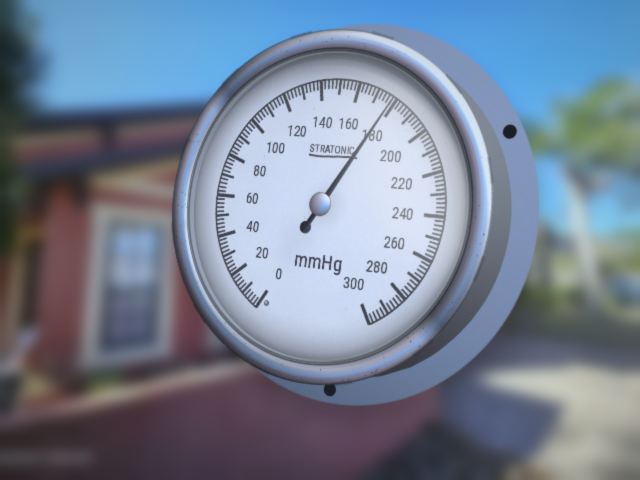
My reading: 180 mmHg
